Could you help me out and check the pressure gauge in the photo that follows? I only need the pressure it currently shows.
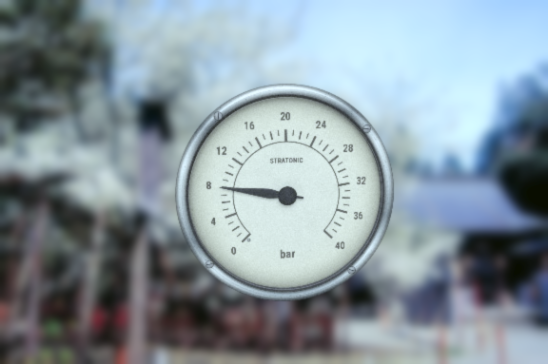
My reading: 8 bar
